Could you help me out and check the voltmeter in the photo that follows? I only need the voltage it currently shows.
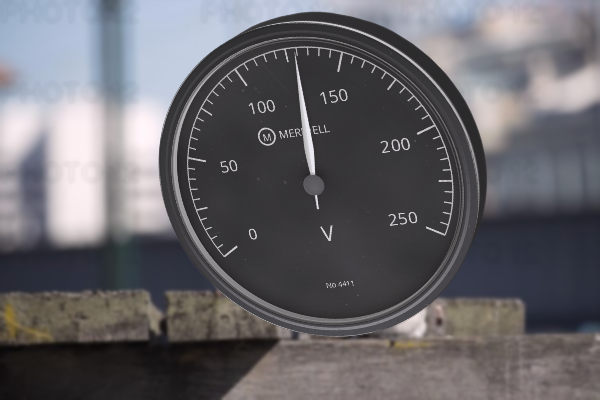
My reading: 130 V
